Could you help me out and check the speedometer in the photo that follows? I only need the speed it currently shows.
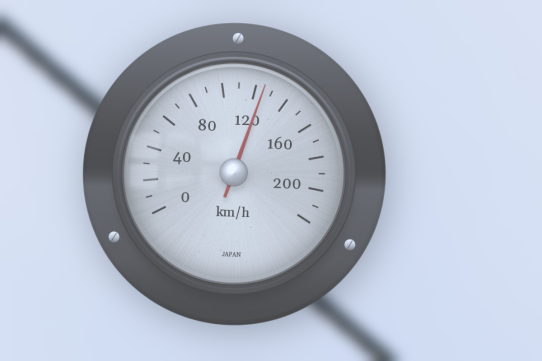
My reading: 125 km/h
